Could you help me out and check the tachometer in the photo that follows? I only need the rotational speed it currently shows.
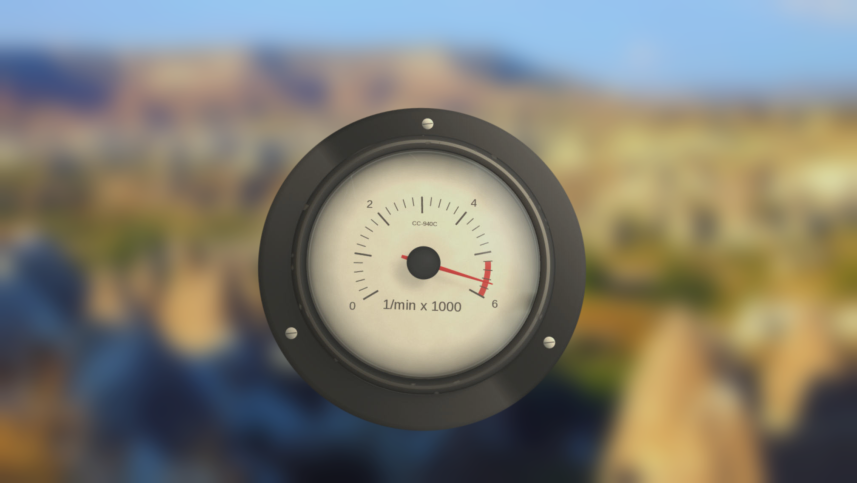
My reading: 5700 rpm
